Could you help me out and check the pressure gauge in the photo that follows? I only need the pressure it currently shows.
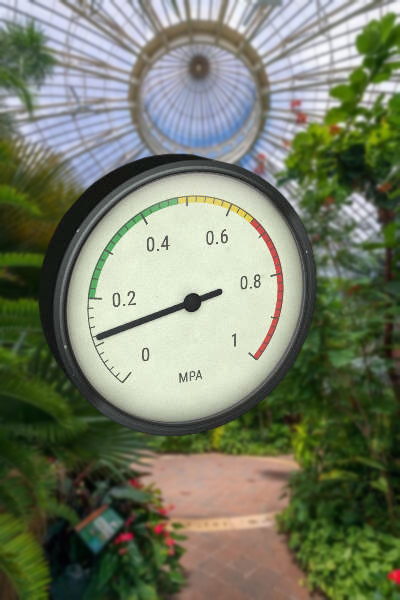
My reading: 0.12 MPa
